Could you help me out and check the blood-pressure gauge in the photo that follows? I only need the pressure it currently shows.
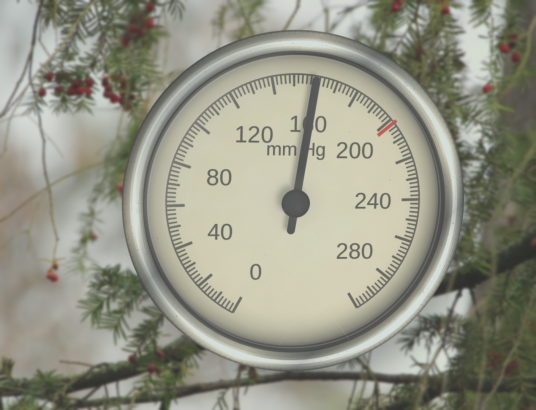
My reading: 160 mmHg
